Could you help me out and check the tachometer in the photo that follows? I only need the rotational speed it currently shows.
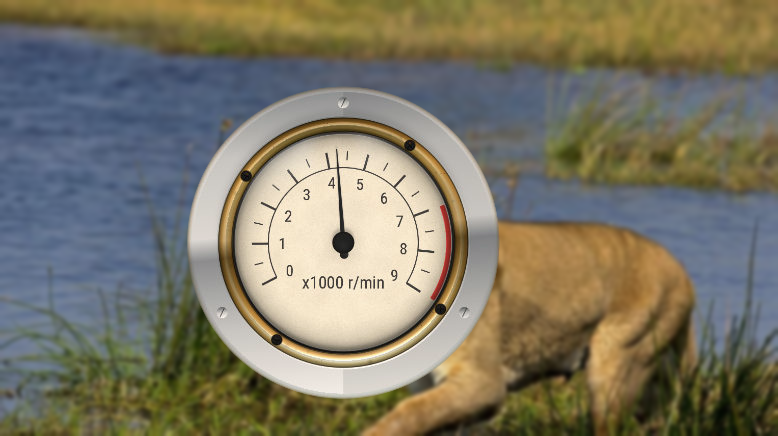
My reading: 4250 rpm
